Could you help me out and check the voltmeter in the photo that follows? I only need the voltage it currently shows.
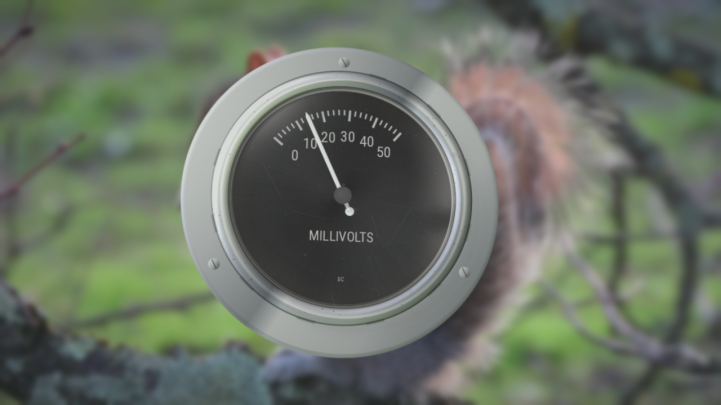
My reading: 14 mV
